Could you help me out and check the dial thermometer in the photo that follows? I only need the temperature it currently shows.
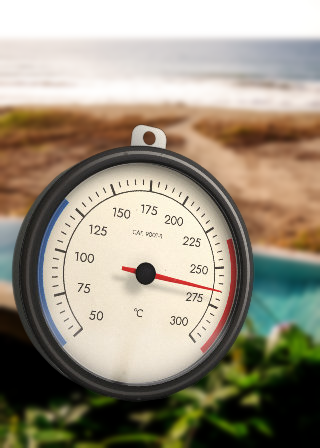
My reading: 265 °C
